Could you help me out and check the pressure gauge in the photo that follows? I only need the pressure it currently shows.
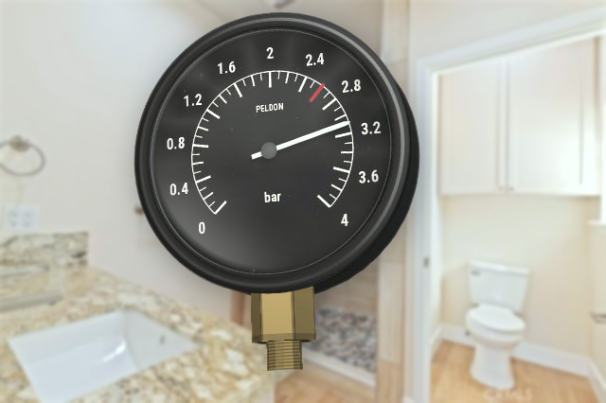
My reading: 3.1 bar
